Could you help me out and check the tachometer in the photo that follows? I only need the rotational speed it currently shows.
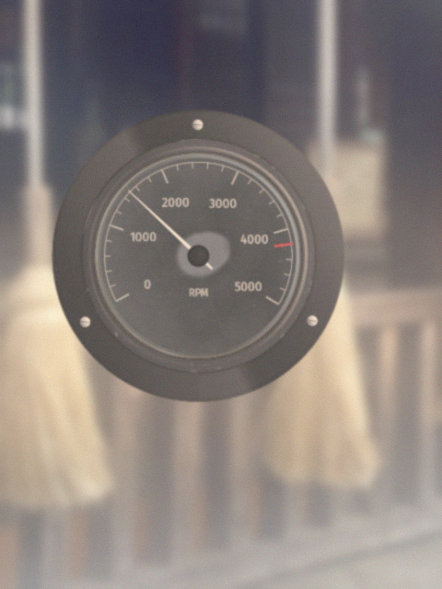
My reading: 1500 rpm
